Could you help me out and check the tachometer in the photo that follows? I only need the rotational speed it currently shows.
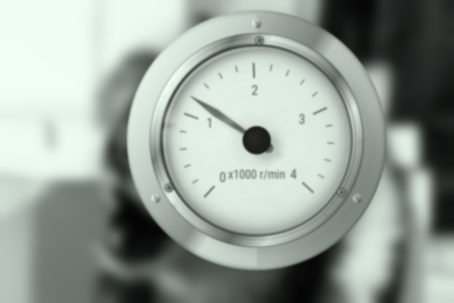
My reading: 1200 rpm
